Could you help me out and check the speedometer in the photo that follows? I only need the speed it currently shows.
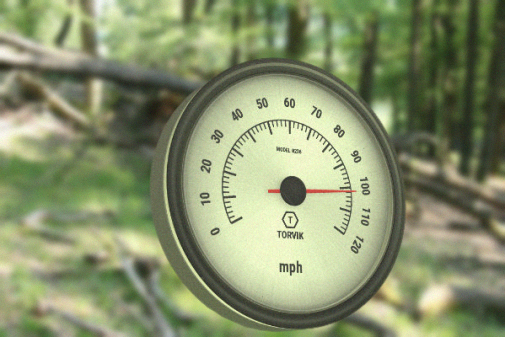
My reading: 102 mph
